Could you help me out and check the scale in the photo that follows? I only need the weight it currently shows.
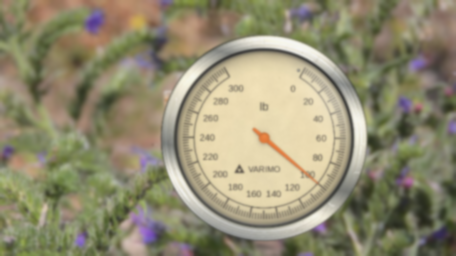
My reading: 100 lb
